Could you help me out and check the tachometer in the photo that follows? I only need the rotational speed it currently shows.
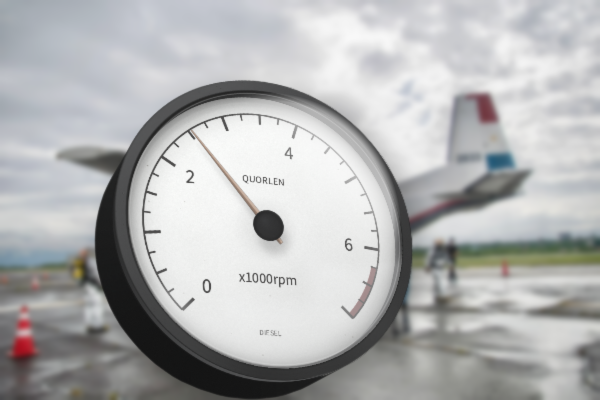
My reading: 2500 rpm
